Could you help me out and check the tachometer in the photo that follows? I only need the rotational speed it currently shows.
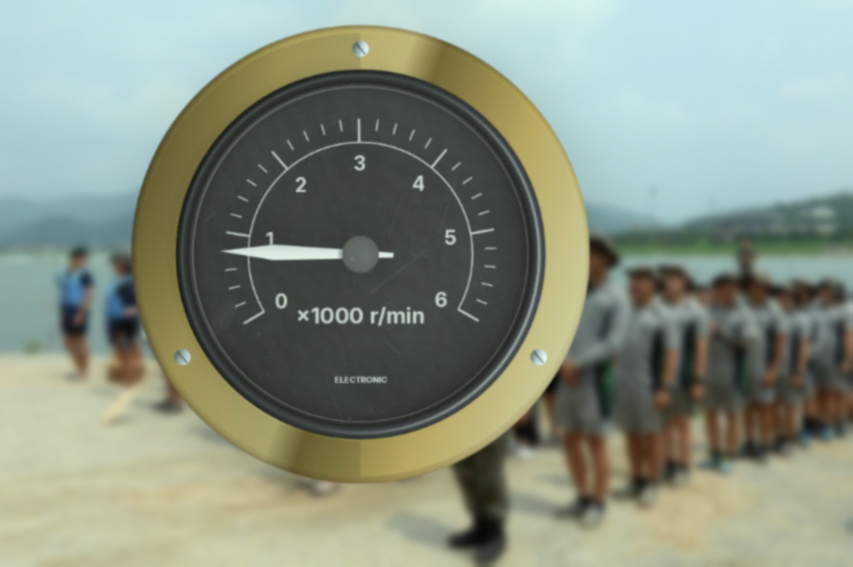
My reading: 800 rpm
